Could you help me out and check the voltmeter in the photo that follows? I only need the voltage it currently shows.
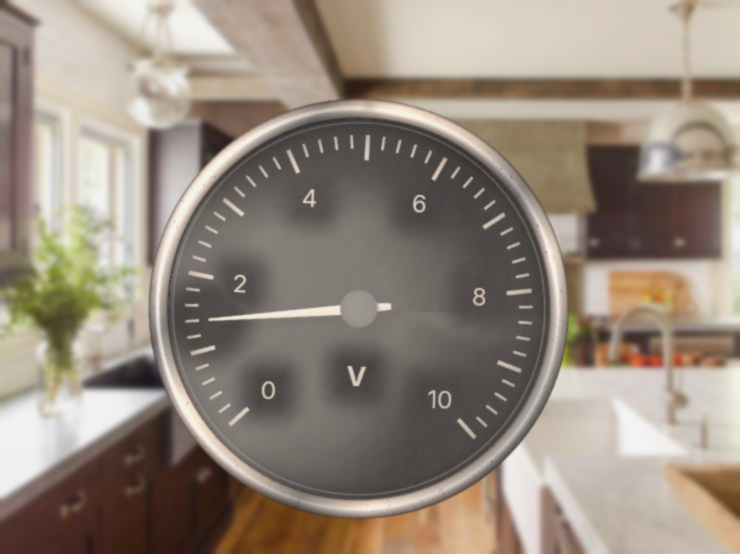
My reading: 1.4 V
